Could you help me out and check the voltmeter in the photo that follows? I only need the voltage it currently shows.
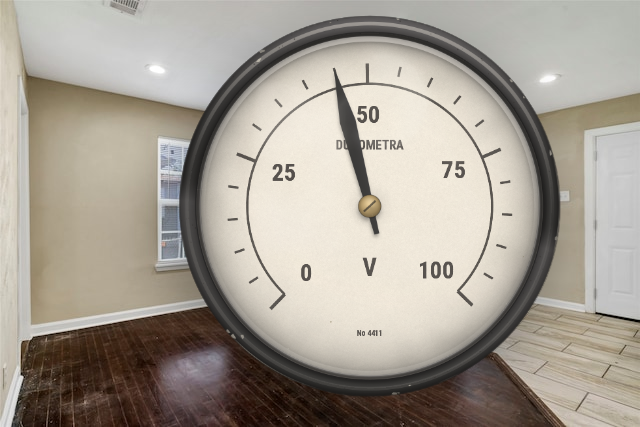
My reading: 45 V
